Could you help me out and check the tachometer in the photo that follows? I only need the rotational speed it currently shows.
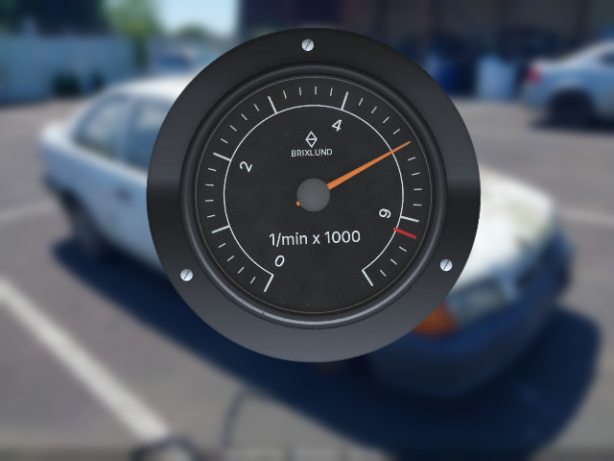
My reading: 5000 rpm
